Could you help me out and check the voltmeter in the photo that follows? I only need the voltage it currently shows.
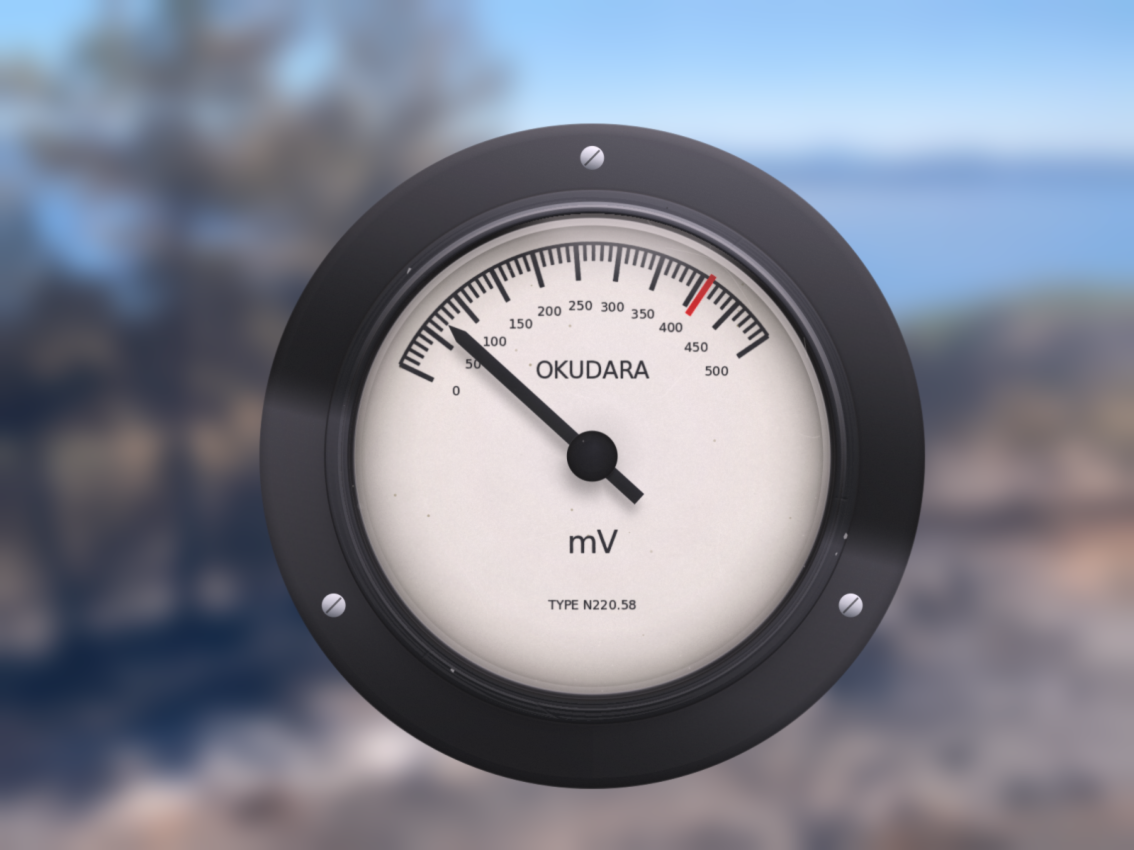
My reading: 70 mV
